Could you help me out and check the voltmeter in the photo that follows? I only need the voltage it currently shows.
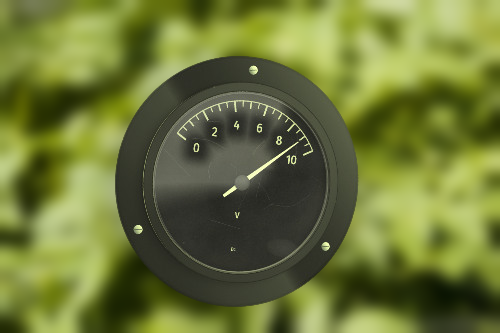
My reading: 9 V
